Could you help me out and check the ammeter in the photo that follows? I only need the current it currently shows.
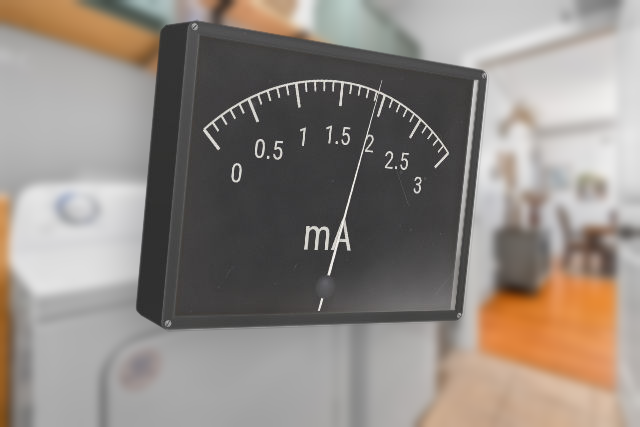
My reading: 1.9 mA
